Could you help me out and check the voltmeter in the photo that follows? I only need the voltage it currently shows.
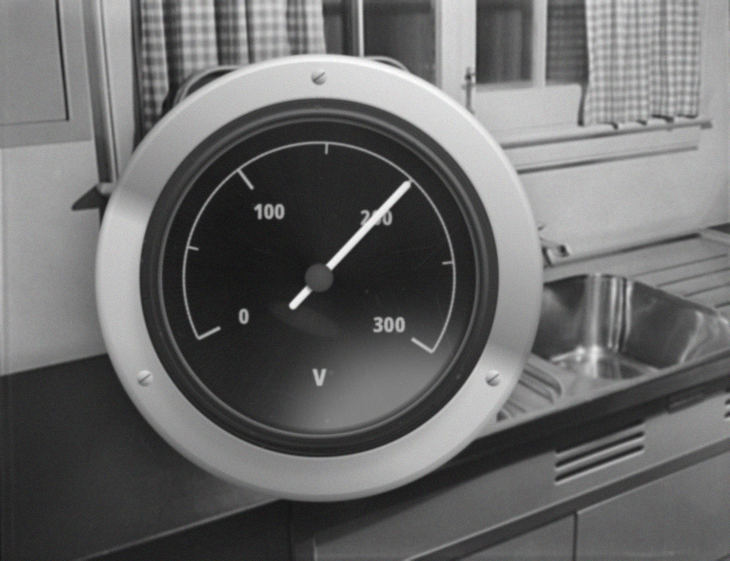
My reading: 200 V
